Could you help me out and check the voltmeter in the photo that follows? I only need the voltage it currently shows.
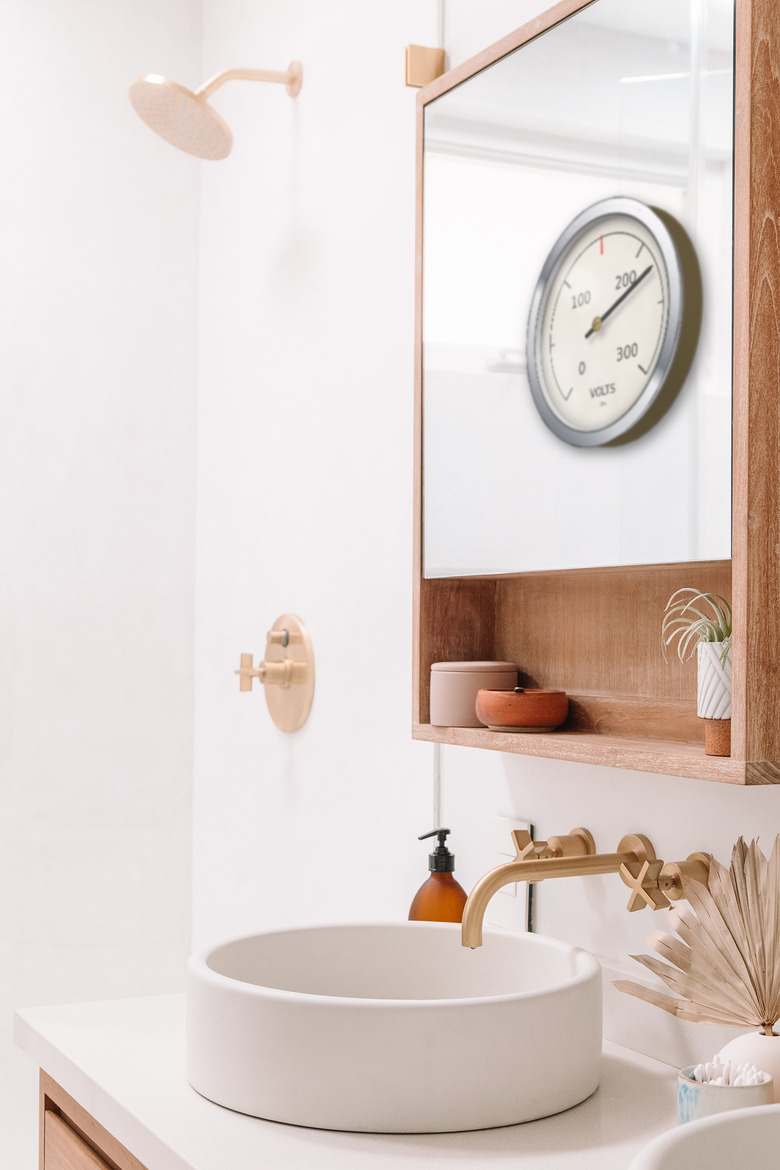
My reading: 225 V
